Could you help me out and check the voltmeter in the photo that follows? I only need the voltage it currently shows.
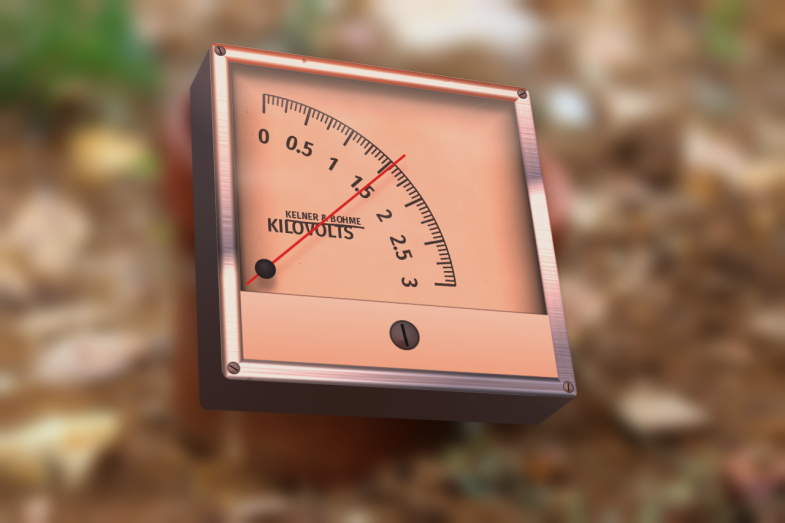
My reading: 1.55 kV
